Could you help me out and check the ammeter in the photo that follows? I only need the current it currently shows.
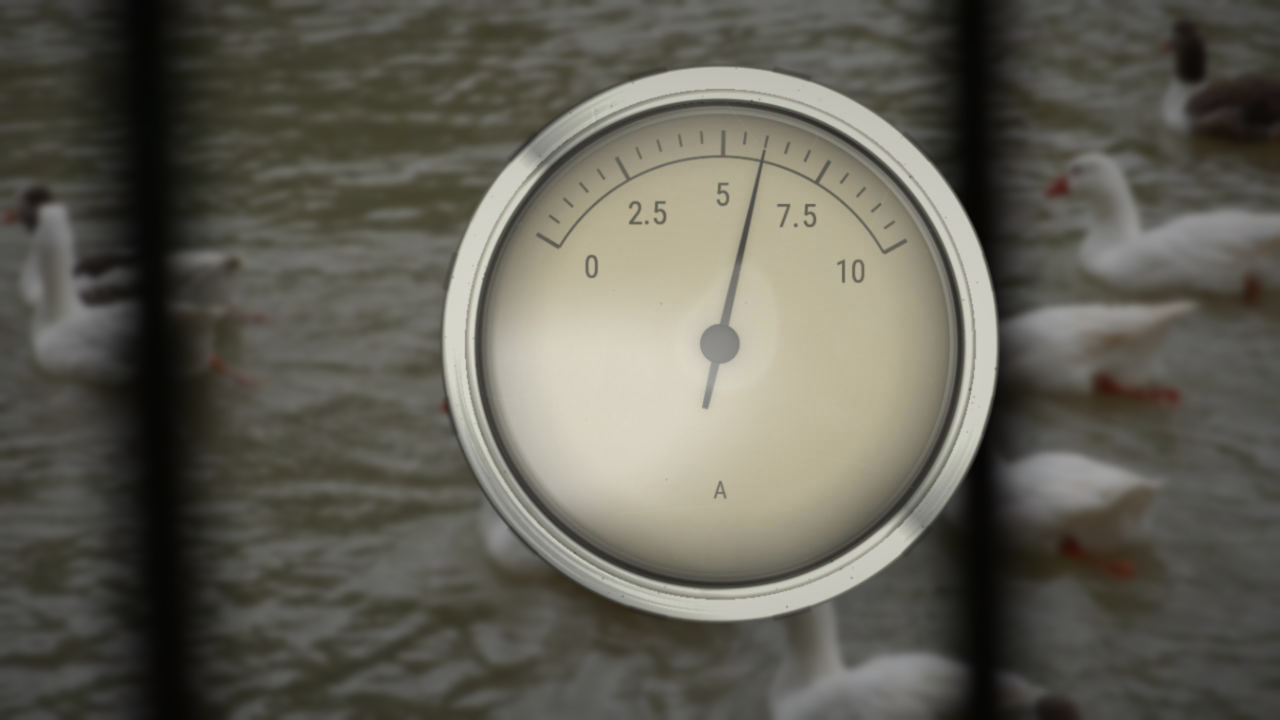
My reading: 6 A
